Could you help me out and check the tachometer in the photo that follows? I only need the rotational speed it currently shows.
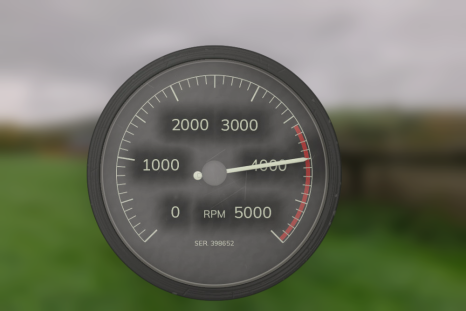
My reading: 4000 rpm
